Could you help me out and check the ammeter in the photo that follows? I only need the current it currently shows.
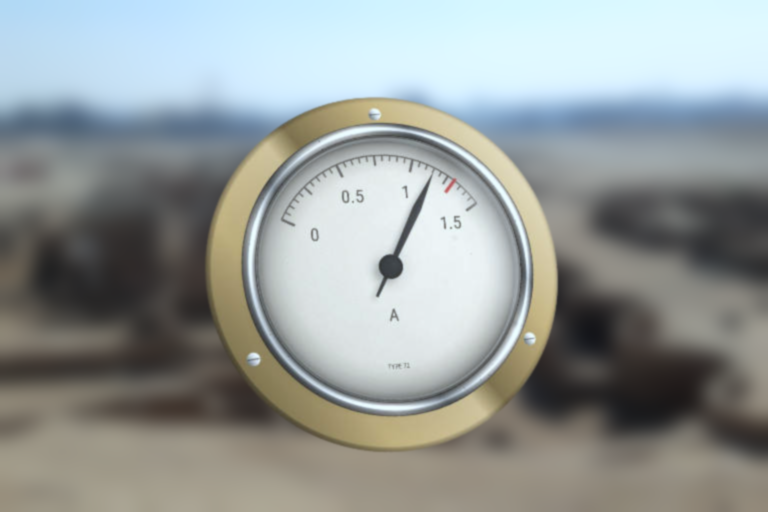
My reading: 1.15 A
